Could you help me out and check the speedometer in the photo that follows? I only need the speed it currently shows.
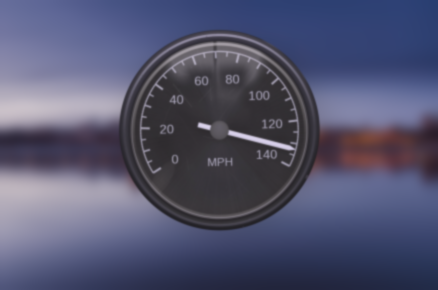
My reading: 132.5 mph
